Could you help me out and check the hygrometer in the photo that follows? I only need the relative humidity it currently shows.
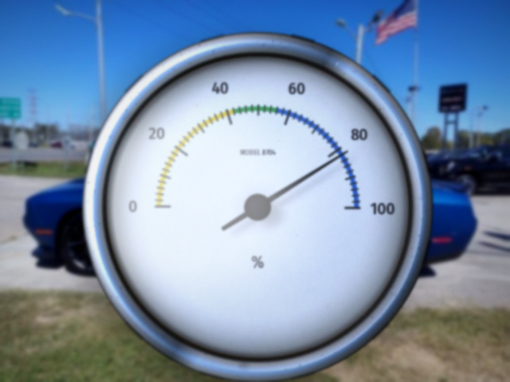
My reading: 82 %
